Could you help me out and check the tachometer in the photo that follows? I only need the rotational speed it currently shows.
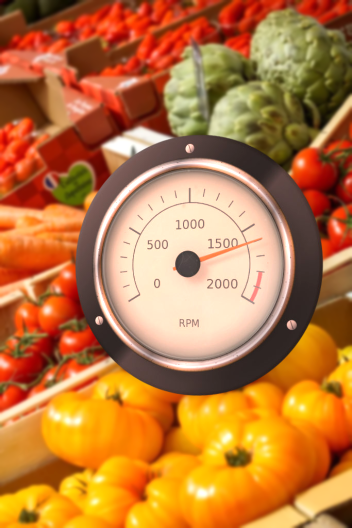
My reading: 1600 rpm
